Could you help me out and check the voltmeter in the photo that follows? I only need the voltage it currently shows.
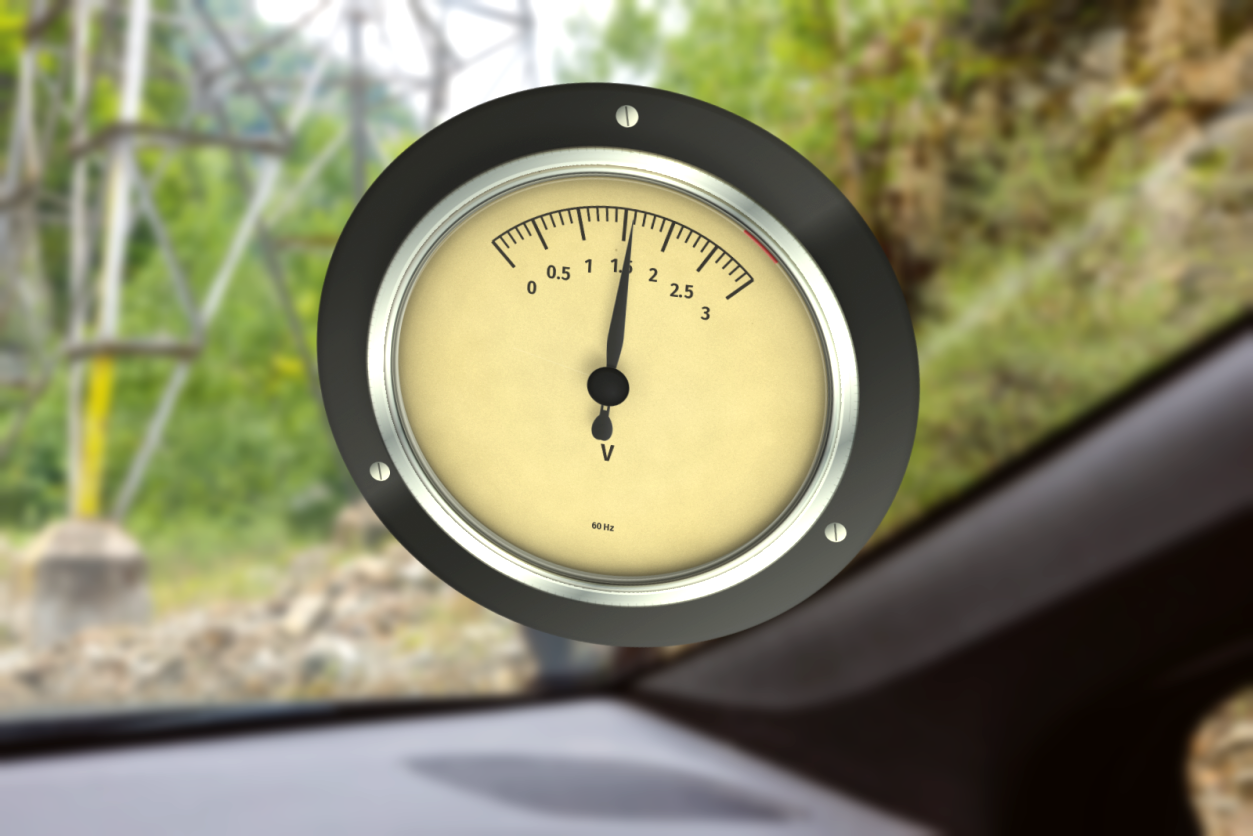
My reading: 1.6 V
